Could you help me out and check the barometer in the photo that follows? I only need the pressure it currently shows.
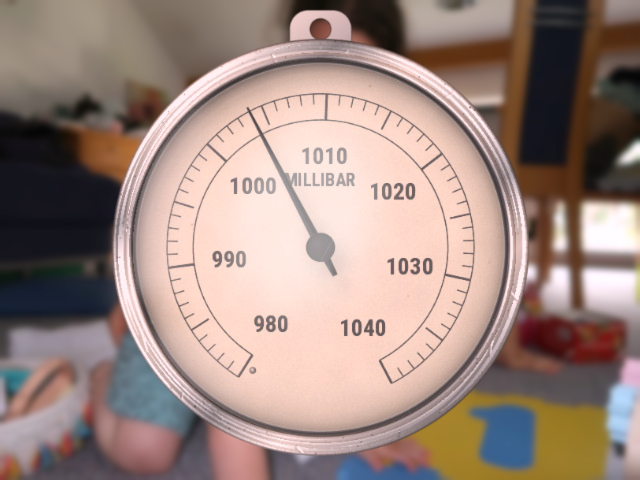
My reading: 1004 mbar
